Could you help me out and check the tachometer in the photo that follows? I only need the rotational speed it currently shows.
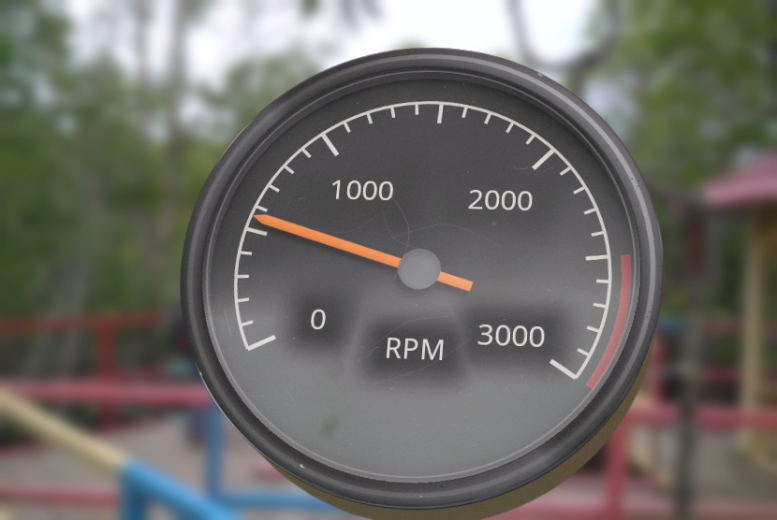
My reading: 550 rpm
